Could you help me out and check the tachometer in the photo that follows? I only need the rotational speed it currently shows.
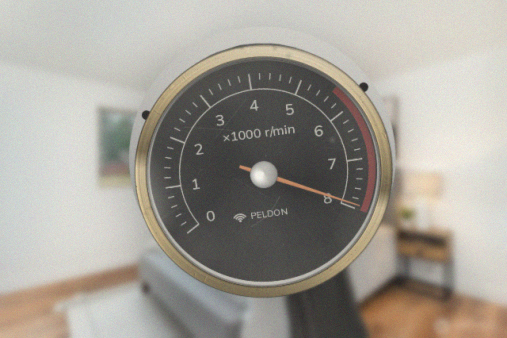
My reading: 7900 rpm
